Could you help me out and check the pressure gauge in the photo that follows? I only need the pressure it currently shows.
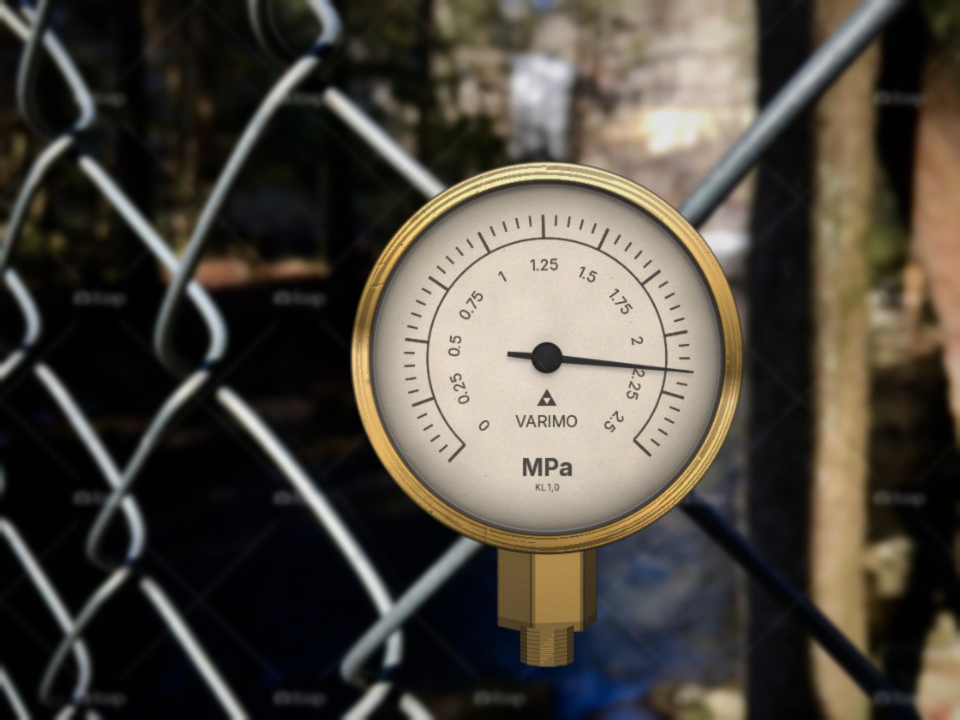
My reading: 2.15 MPa
